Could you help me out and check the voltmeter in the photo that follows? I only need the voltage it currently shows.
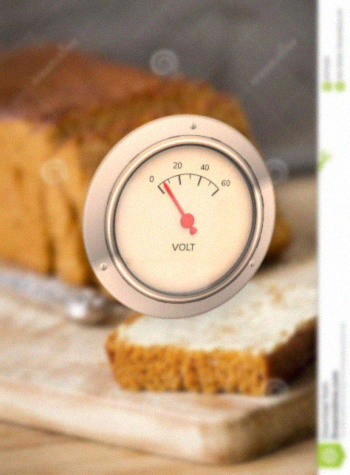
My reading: 5 V
